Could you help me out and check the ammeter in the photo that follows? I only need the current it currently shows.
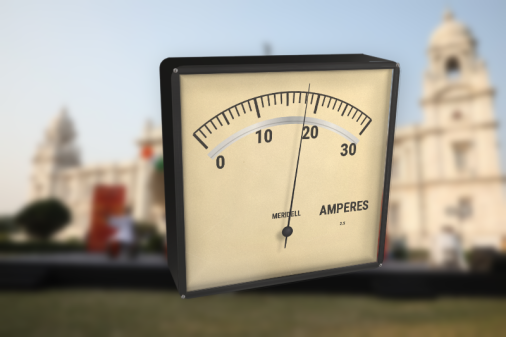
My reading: 18 A
